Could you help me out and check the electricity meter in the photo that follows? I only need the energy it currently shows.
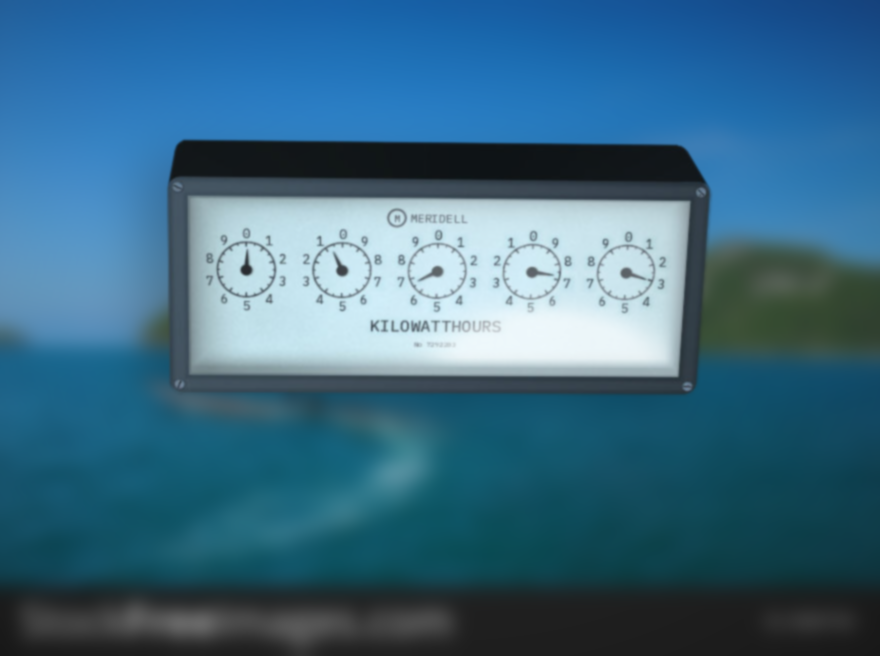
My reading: 673 kWh
